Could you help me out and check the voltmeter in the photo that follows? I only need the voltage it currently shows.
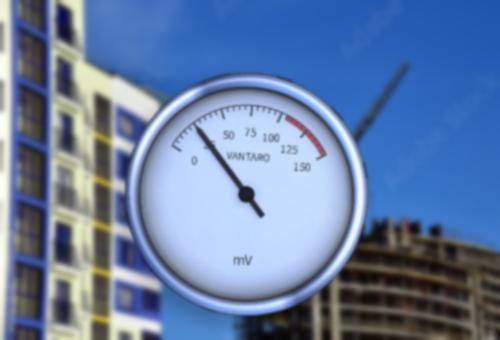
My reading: 25 mV
